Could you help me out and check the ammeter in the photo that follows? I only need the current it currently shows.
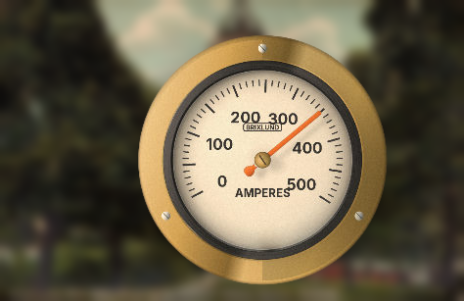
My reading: 350 A
